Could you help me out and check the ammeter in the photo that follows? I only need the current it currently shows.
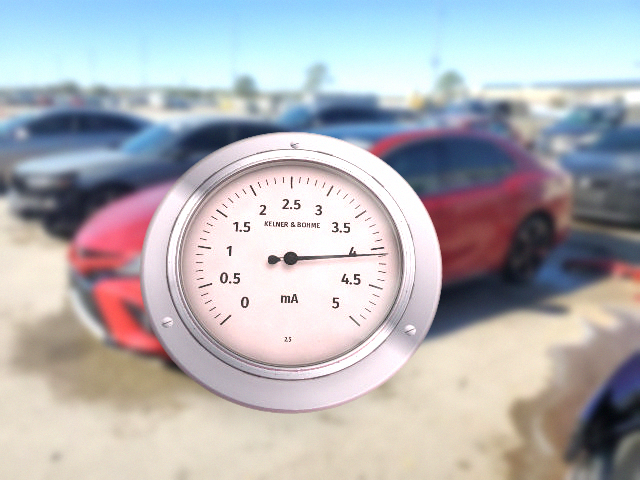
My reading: 4.1 mA
